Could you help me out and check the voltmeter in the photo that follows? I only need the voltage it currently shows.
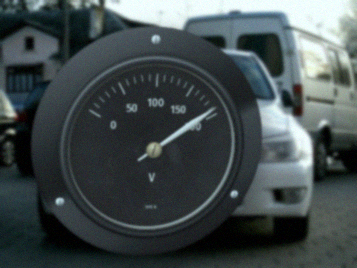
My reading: 190 V
